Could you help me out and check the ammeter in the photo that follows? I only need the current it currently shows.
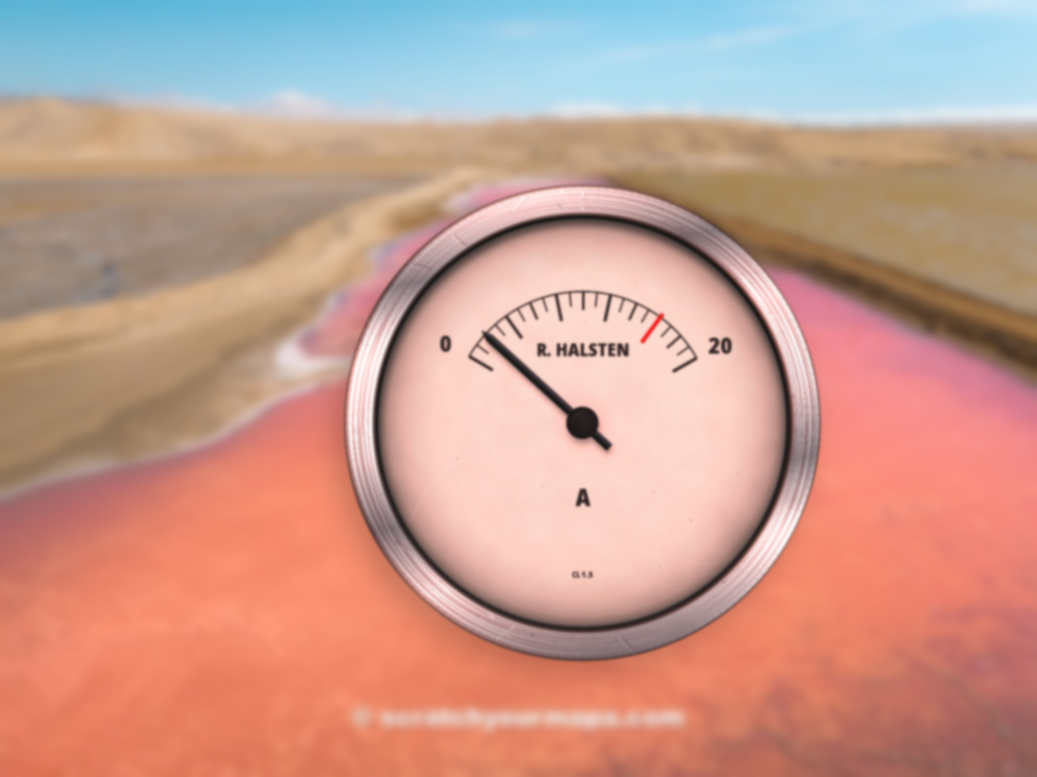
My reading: 2 A
